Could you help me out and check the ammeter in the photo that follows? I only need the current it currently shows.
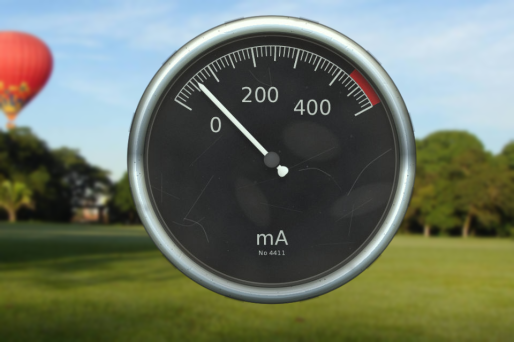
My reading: 60 mA
